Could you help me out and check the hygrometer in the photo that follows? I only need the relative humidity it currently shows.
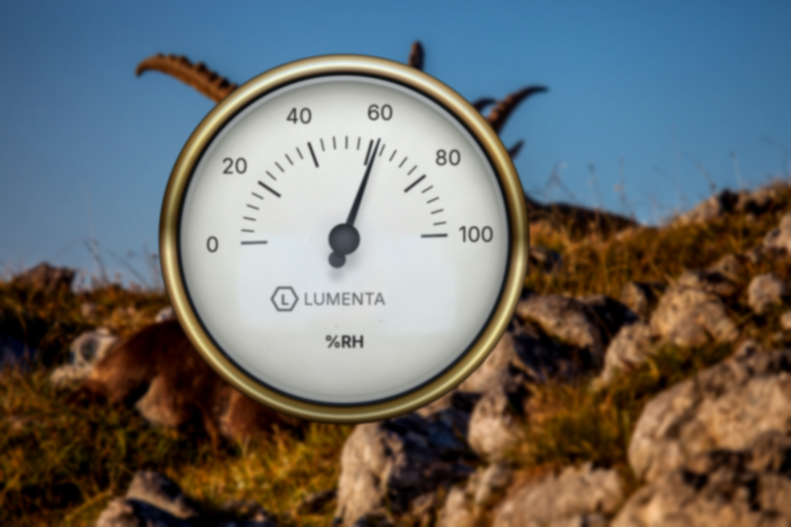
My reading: 62 %
